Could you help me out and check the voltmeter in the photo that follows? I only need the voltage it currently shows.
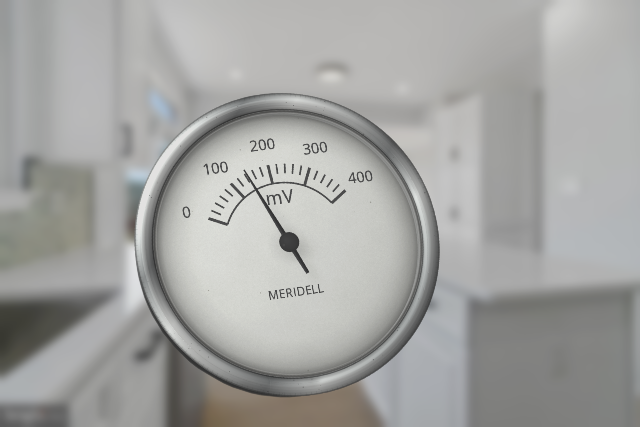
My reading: 140 mV
